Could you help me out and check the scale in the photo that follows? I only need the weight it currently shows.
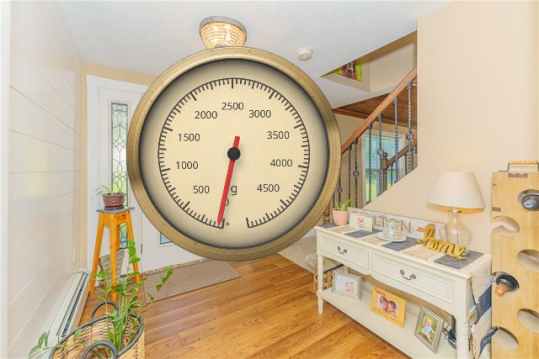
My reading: 50 g
